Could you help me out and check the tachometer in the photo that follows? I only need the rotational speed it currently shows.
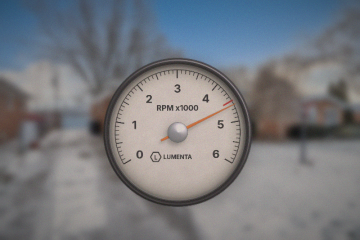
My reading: 4600 rpm
